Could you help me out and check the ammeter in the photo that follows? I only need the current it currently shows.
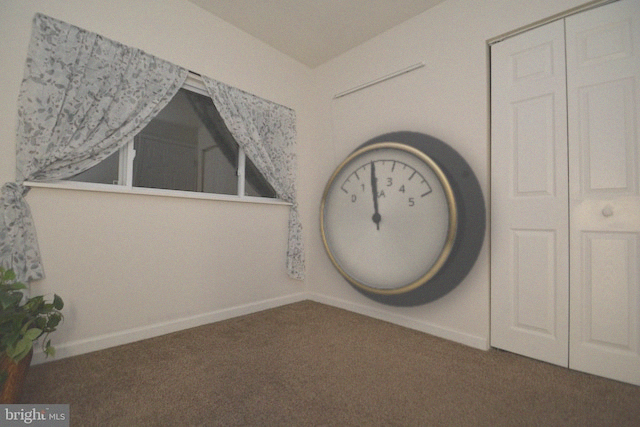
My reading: 2 kA
